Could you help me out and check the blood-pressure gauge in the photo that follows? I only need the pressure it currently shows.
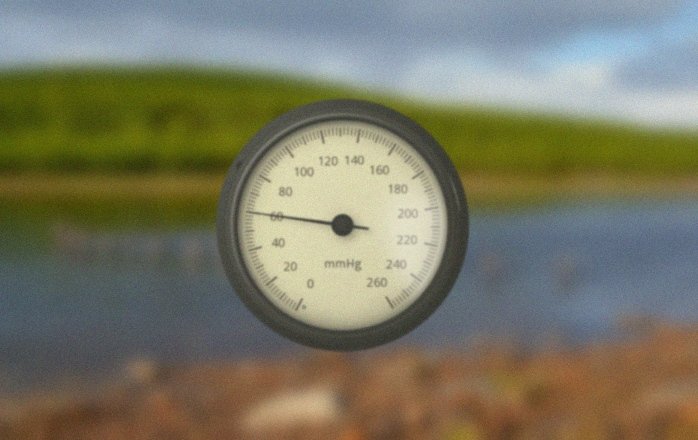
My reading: 60 mmHg
